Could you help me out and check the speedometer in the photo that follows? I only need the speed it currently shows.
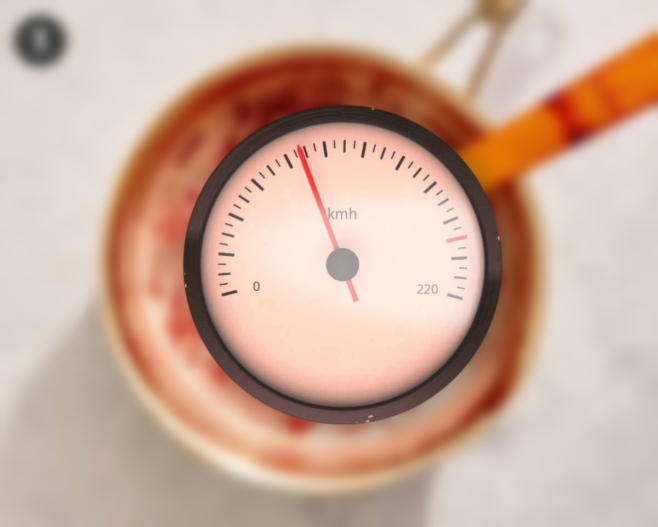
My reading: 87.5 km/h
